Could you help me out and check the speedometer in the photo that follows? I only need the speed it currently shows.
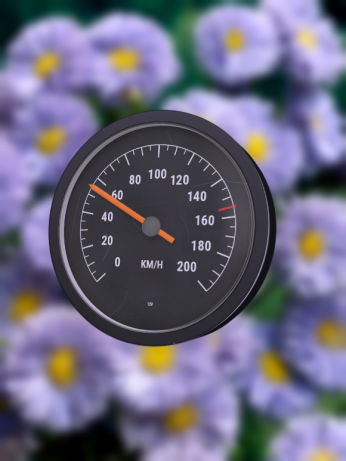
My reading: 55 km/h
